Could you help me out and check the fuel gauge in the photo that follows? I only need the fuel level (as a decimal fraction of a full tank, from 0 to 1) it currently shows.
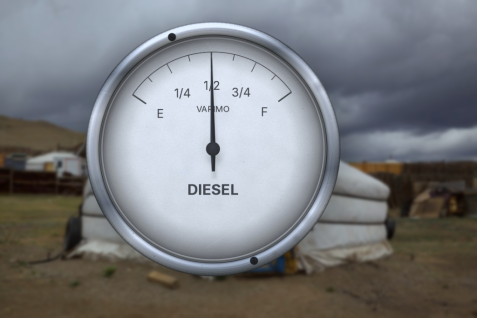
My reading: 0.5
